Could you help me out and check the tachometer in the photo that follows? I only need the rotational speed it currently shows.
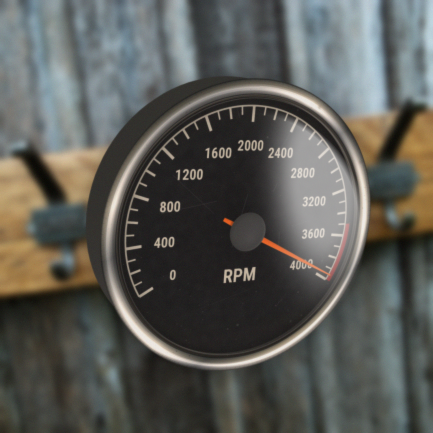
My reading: 3950 rpm
